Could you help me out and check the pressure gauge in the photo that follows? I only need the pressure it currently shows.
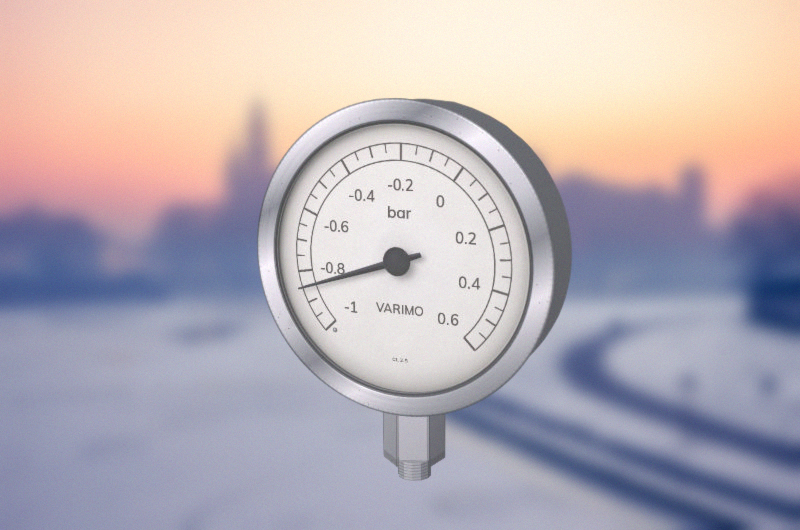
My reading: -0.85 bar
